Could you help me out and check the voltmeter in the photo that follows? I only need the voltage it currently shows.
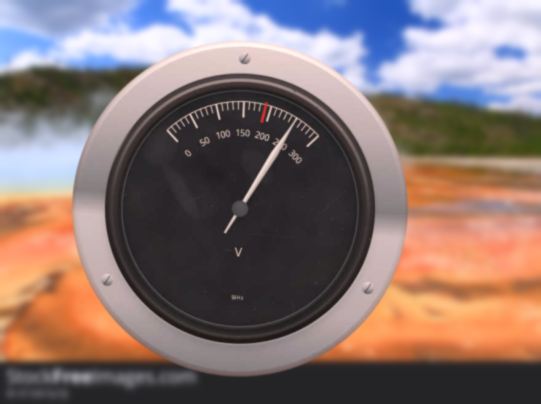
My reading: 250 V
